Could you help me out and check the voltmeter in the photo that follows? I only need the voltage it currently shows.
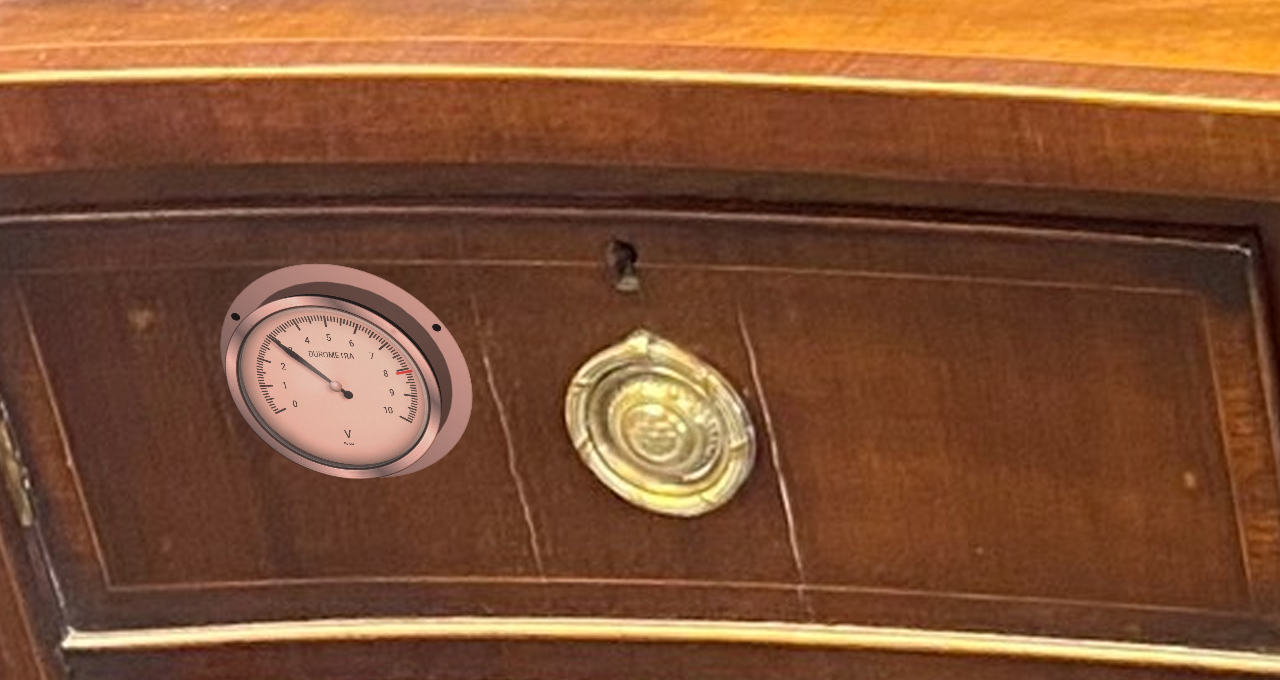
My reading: 3 V
